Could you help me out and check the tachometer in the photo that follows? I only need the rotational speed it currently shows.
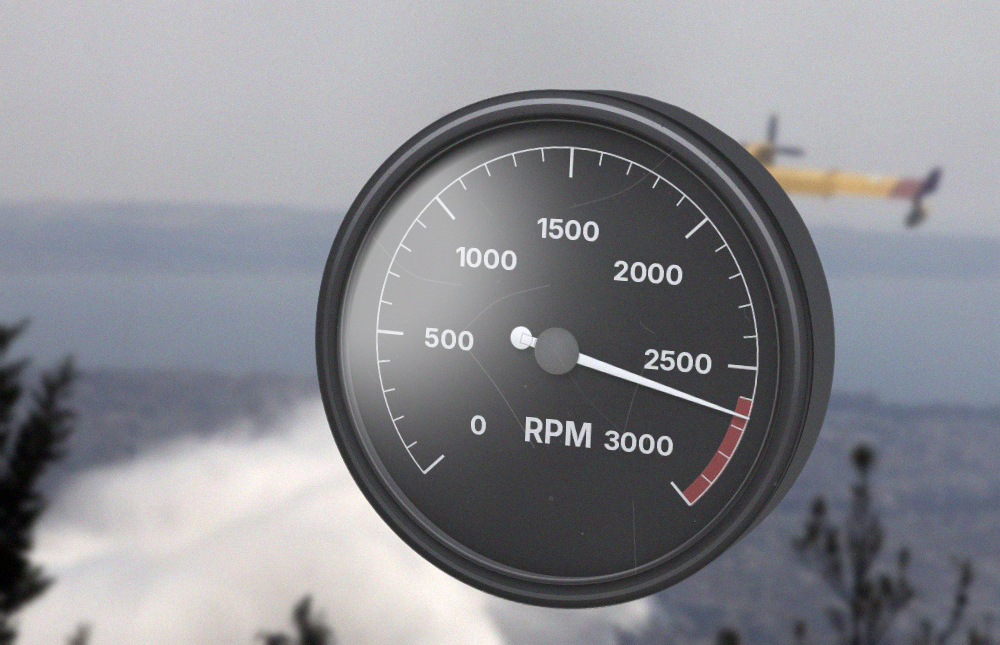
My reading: 2650 rpm
